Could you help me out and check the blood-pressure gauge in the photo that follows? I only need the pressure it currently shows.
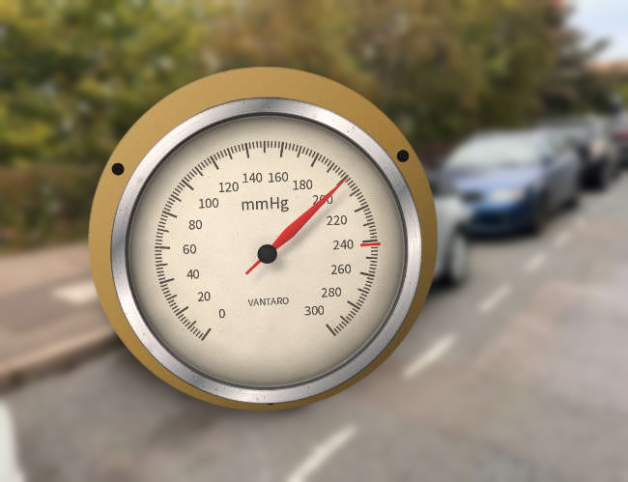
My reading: 200 mmHg
